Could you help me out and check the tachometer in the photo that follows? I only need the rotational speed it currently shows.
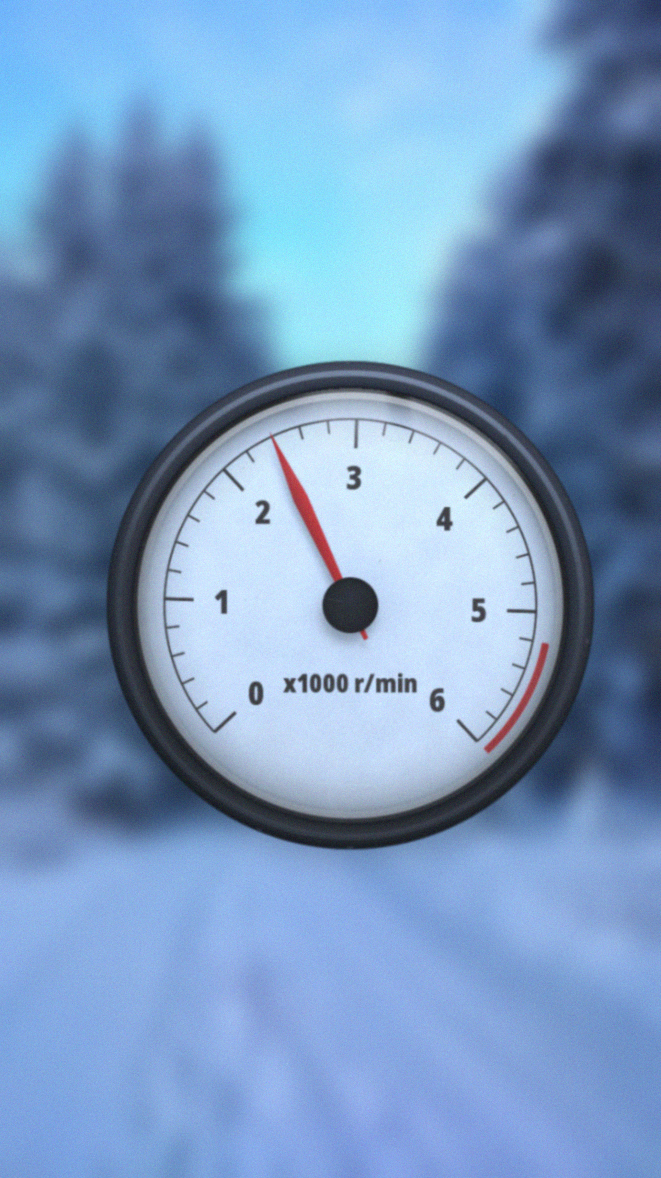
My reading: 2400 rpm
